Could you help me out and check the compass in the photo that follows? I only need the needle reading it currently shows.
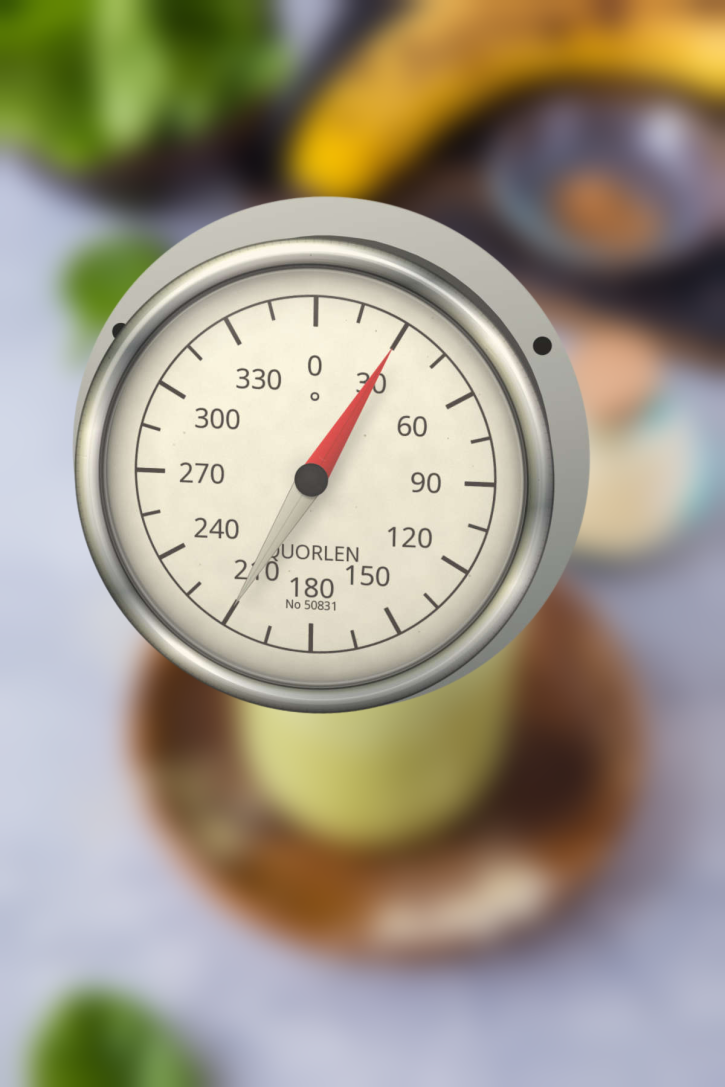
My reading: 30 °
